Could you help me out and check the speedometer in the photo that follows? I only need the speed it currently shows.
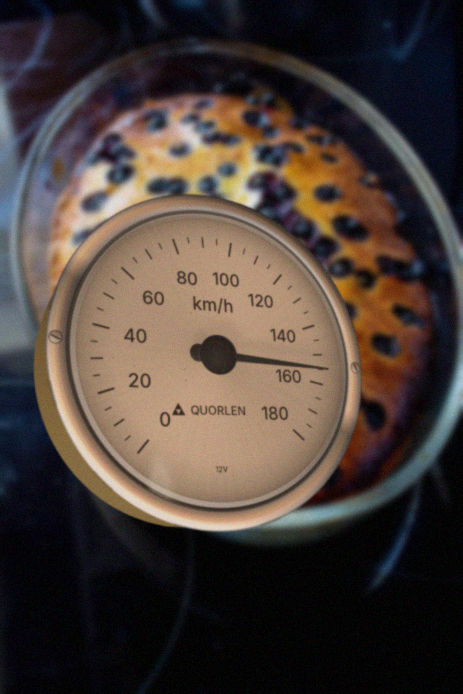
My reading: 155 km/h
